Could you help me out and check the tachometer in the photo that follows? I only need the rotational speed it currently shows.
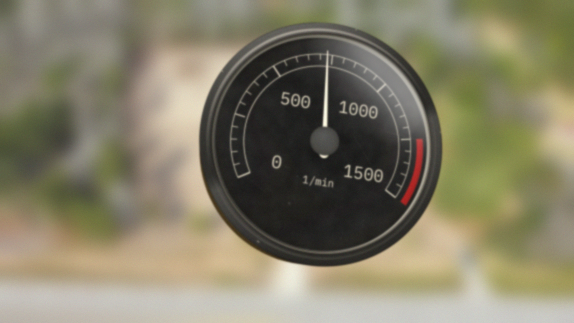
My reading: 725 rpm
